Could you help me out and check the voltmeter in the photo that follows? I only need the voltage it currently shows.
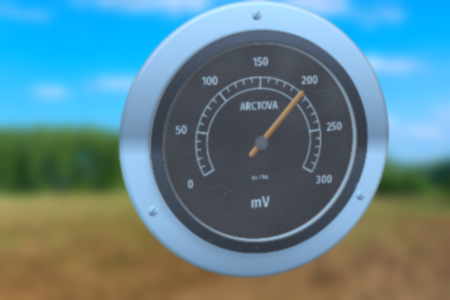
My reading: 200 mV
